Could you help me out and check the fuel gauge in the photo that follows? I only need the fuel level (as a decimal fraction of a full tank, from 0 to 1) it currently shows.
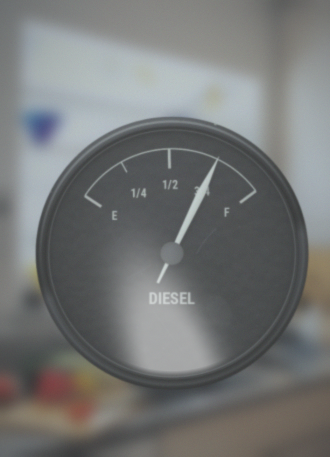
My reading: 0.75
